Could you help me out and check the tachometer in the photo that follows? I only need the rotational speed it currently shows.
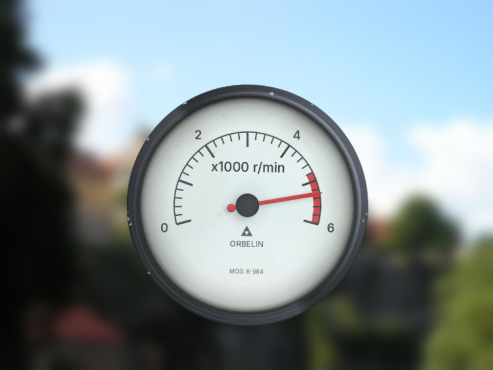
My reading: 5300 rpm
